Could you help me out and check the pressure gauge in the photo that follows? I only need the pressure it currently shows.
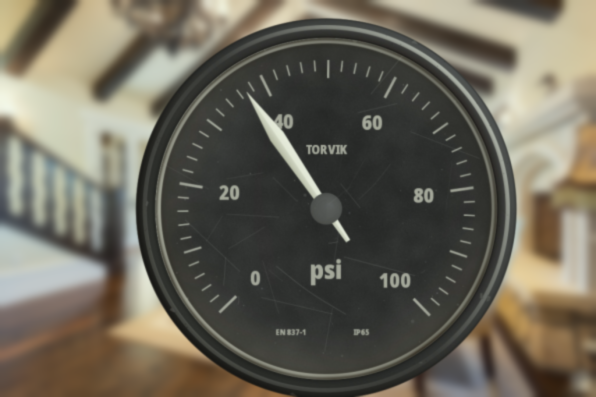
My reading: 37 psi
